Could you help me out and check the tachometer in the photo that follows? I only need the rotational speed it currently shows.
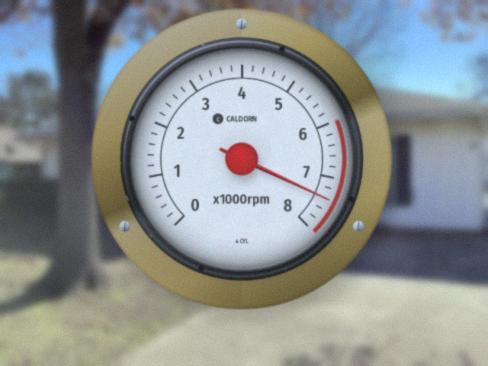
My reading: 7400 rpm
